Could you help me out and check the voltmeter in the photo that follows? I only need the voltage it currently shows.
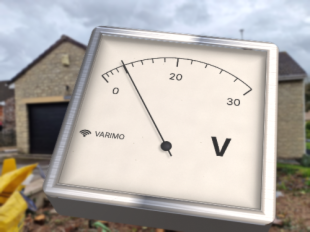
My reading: 10 V
